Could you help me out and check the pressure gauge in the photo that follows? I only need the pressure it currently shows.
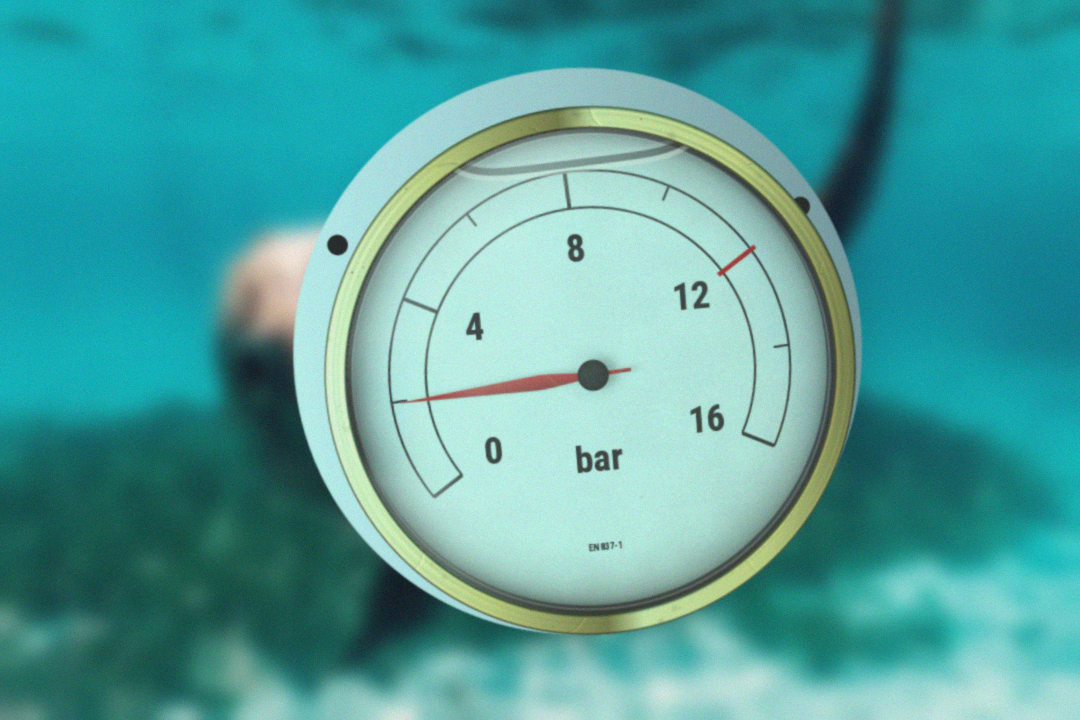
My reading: 2 bar
